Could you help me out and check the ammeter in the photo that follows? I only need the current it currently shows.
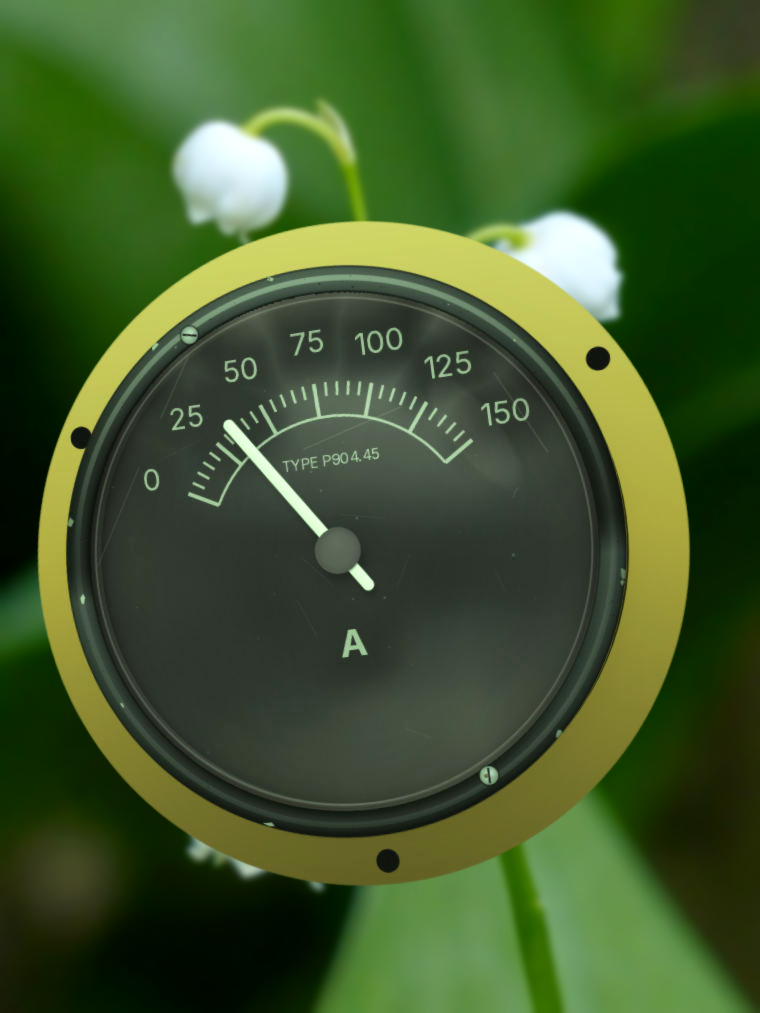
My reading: 35 A
